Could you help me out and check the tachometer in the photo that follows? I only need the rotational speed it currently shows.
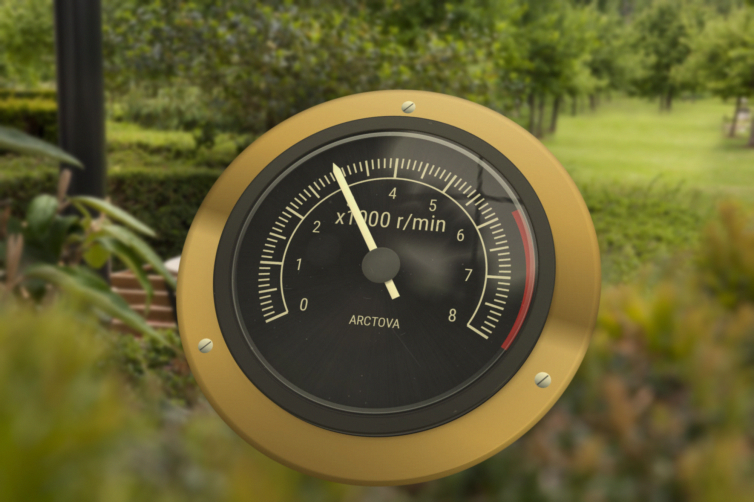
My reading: 3000 rpm
